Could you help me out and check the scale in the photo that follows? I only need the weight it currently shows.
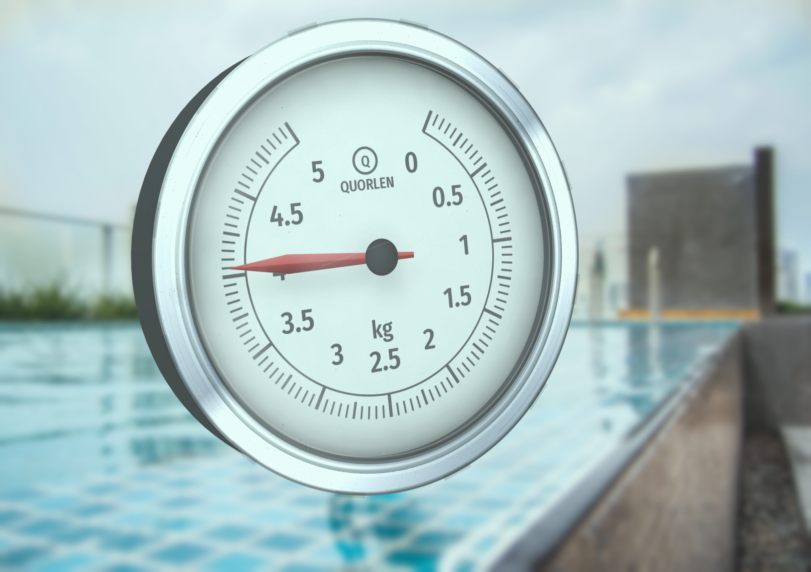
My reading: 4.05 kg
